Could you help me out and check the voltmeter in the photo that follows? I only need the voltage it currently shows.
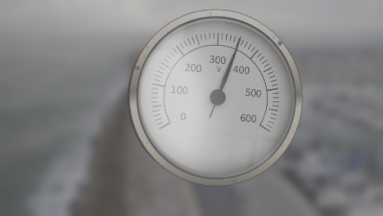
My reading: 350 V
